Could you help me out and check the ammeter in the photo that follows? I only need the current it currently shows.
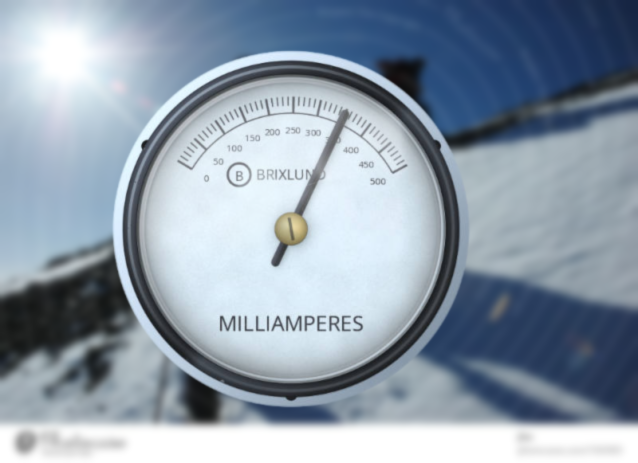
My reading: 350 mA
